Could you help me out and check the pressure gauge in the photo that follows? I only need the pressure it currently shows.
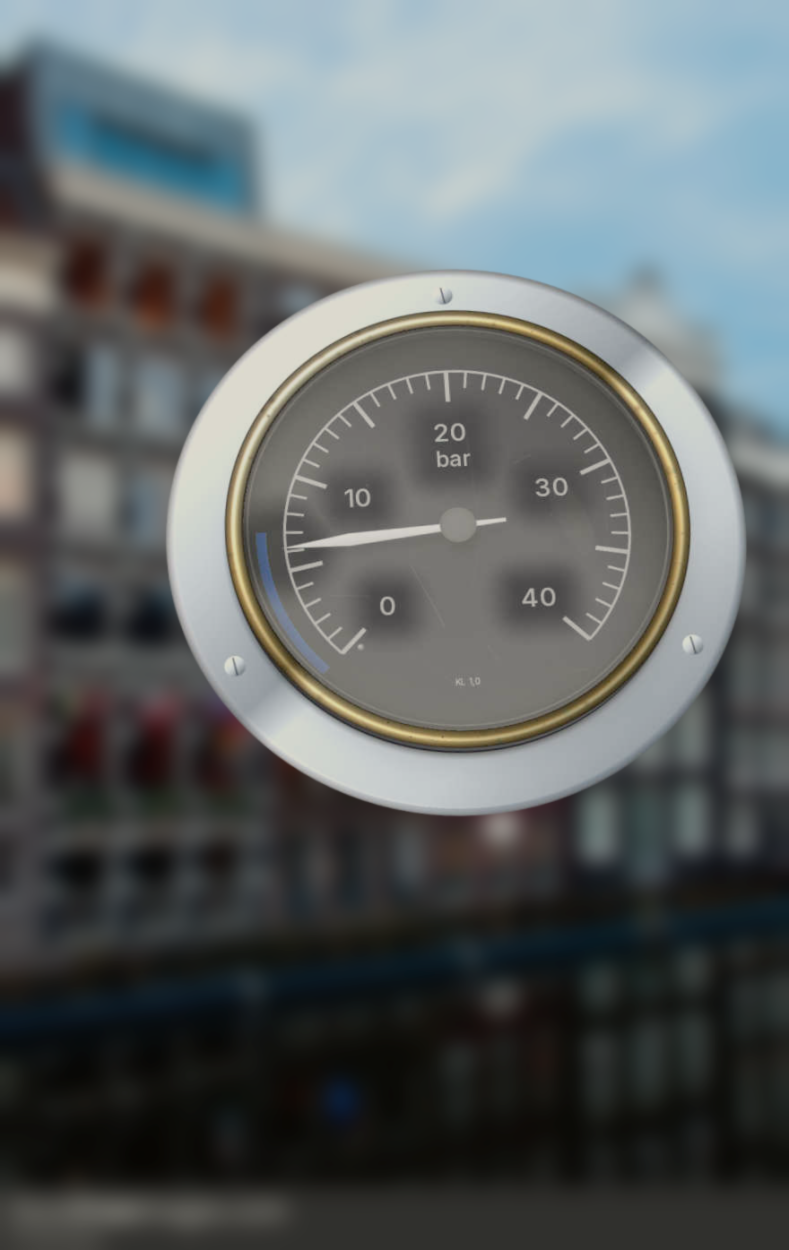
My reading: 6 bar
